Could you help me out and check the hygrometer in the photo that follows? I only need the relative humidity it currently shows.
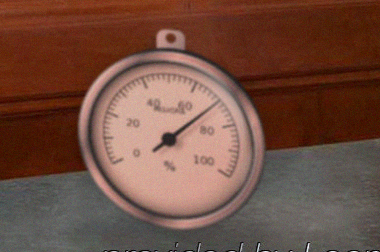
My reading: 70 %
